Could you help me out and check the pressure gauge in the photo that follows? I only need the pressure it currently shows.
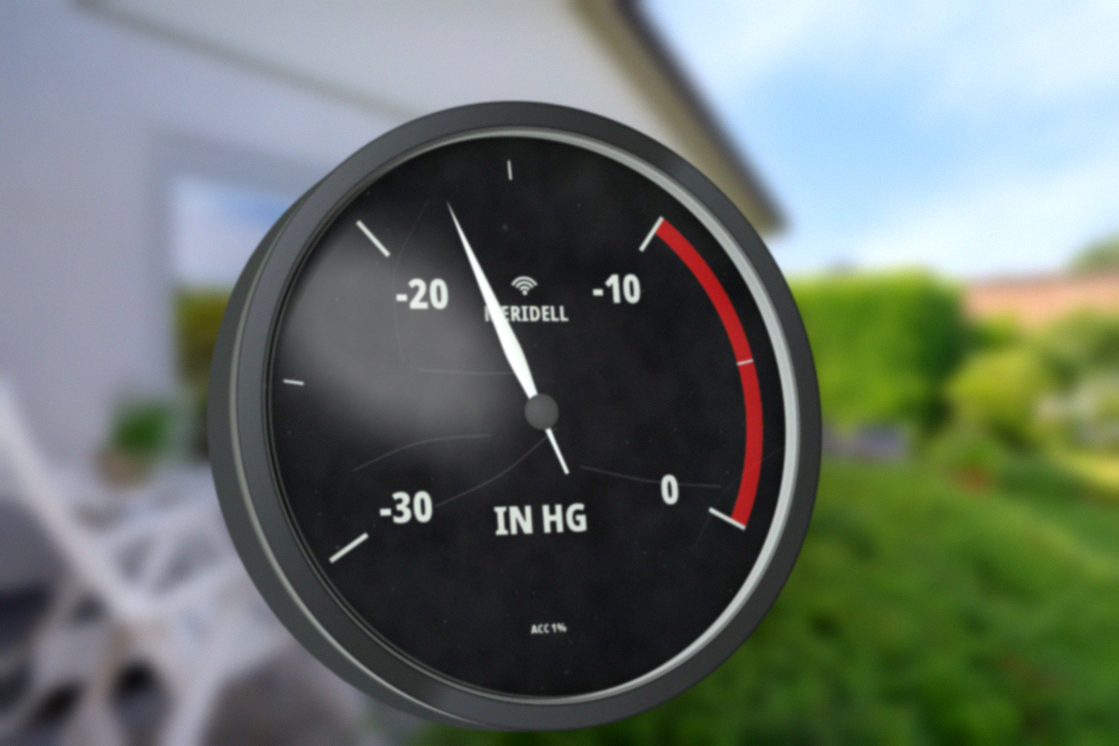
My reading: -17.5 inHg
